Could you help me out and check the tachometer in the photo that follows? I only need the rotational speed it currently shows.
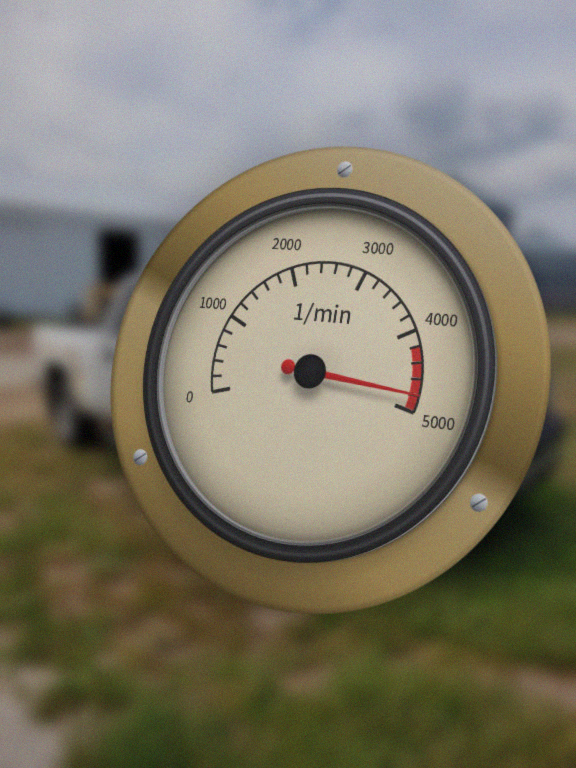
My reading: 4800 rpm
